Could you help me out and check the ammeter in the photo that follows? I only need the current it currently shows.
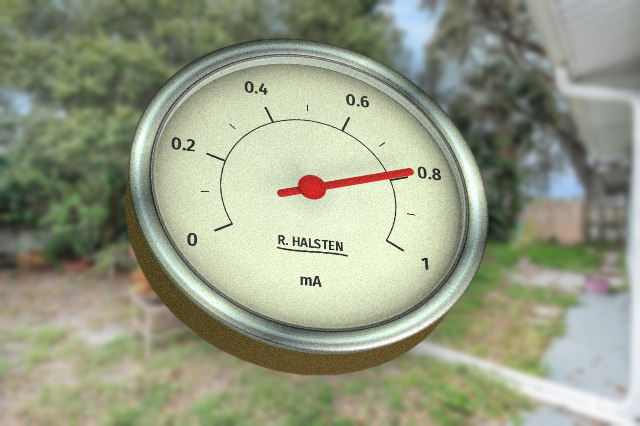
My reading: 0.8 mA
